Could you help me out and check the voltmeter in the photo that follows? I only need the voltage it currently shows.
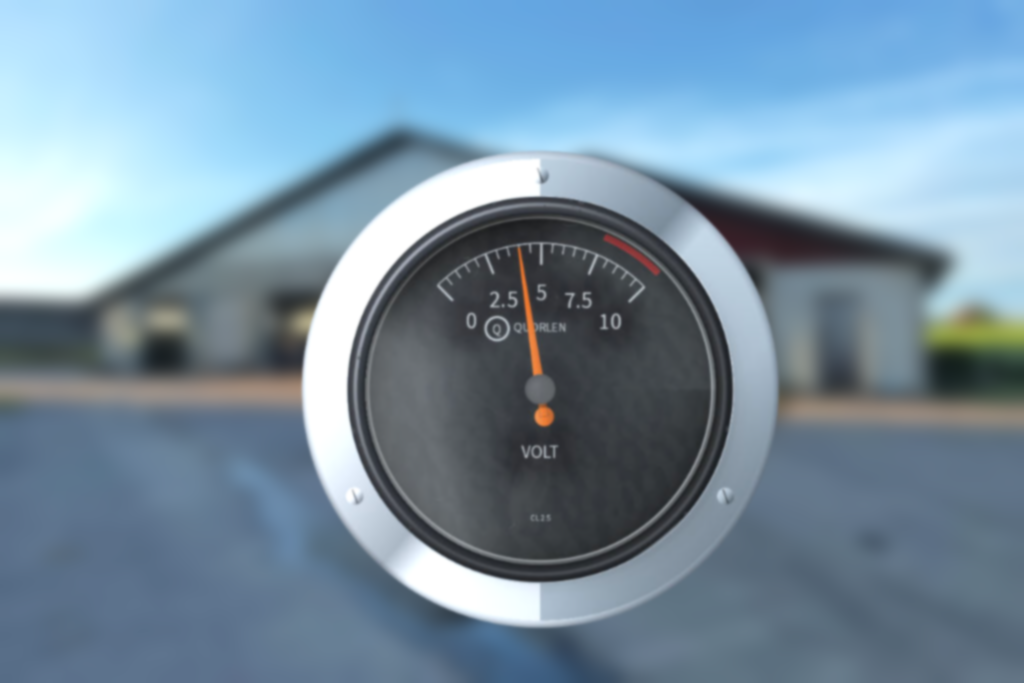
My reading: 4 V
